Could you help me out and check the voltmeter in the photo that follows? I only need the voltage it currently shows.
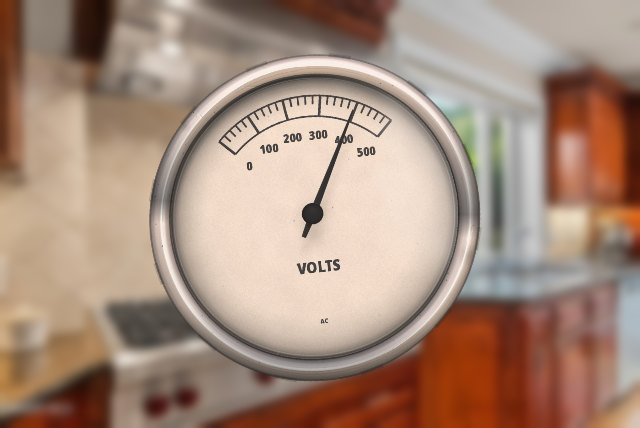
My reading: 400 V
